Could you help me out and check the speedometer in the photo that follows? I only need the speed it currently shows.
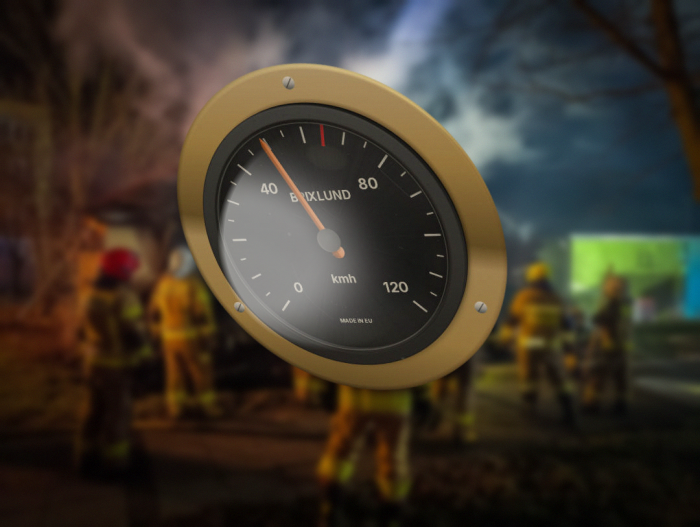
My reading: 50 km/h
